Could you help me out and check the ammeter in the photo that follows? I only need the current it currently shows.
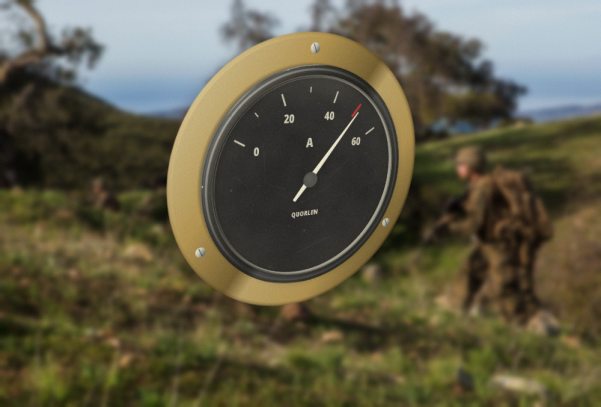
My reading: 50 A
